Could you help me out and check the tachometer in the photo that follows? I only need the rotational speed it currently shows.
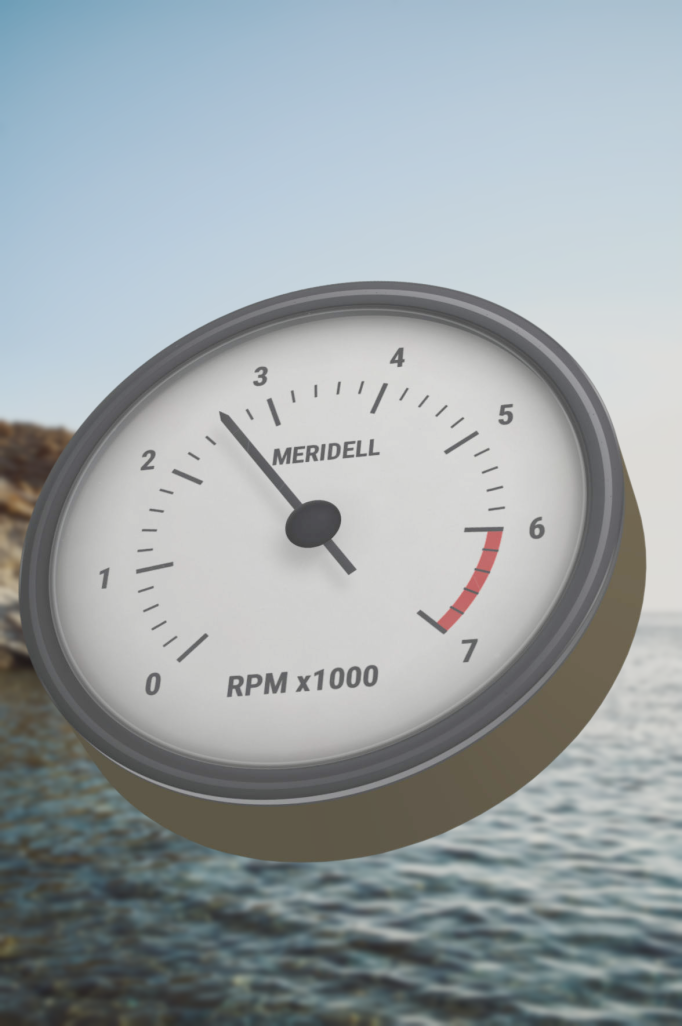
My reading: 2600 rpm
